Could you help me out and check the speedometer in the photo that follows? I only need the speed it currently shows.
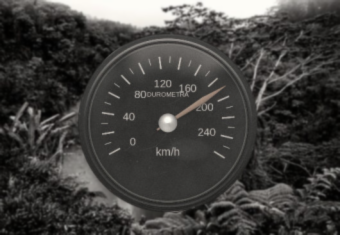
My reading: 190 km/h
